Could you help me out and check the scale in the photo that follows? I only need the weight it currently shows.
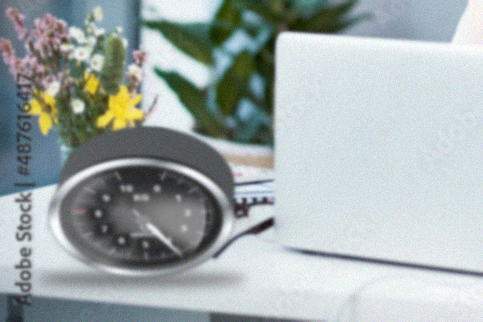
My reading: 4 kg
